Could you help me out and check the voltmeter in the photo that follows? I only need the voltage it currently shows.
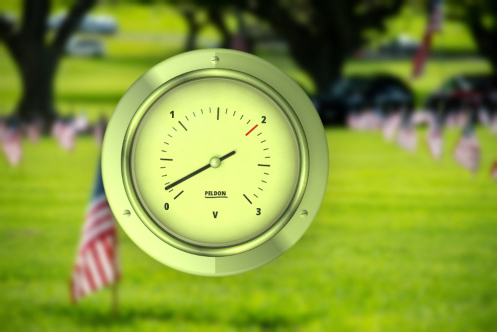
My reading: 0.15 V
